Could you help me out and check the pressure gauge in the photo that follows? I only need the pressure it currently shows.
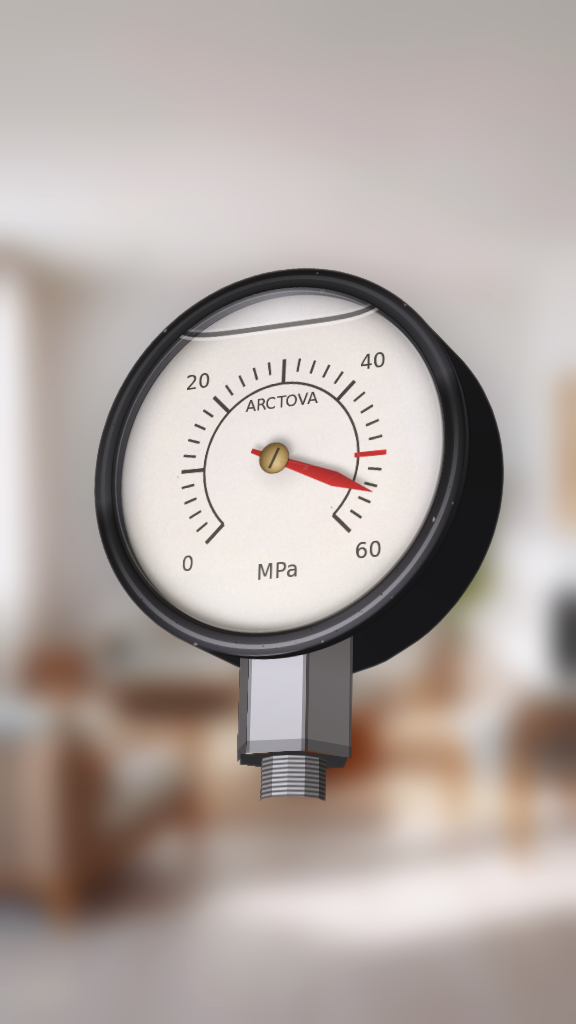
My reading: 55 MPa
